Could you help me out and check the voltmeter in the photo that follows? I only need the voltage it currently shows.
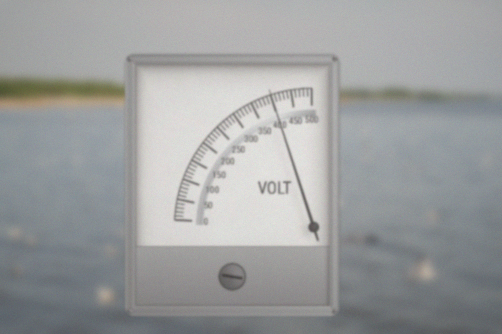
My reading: 400 V
